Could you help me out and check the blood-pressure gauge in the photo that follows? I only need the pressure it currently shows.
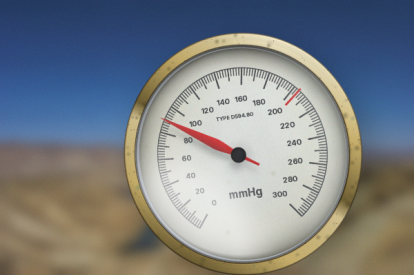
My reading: 90 mmHg
